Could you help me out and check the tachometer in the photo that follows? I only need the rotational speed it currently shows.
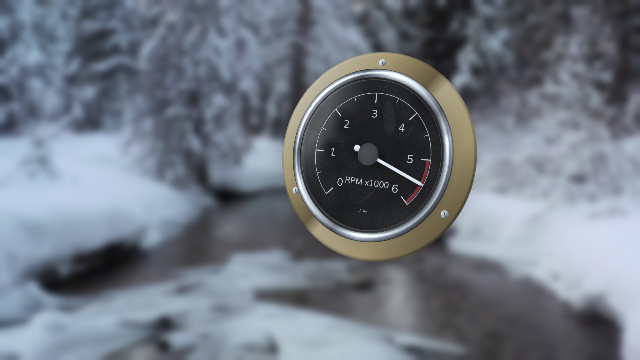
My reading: 5500 rpm
